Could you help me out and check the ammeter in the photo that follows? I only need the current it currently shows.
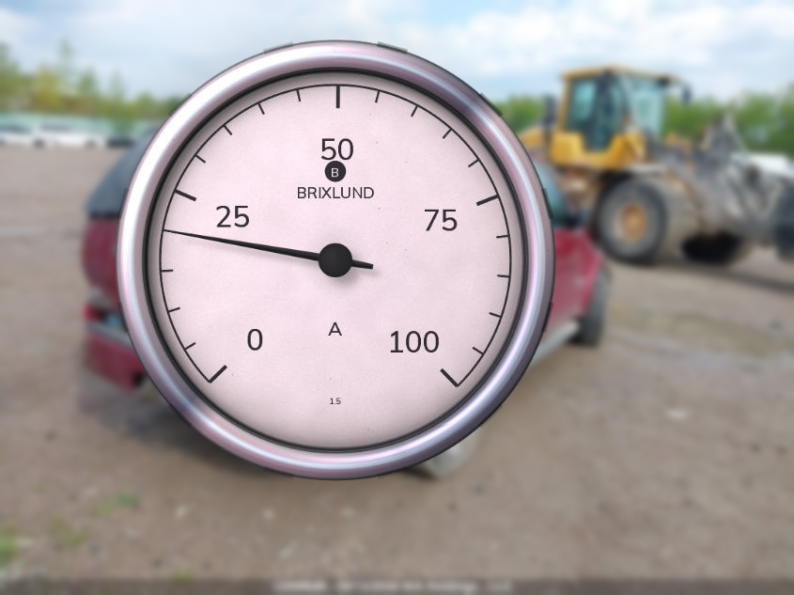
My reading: 20 A
